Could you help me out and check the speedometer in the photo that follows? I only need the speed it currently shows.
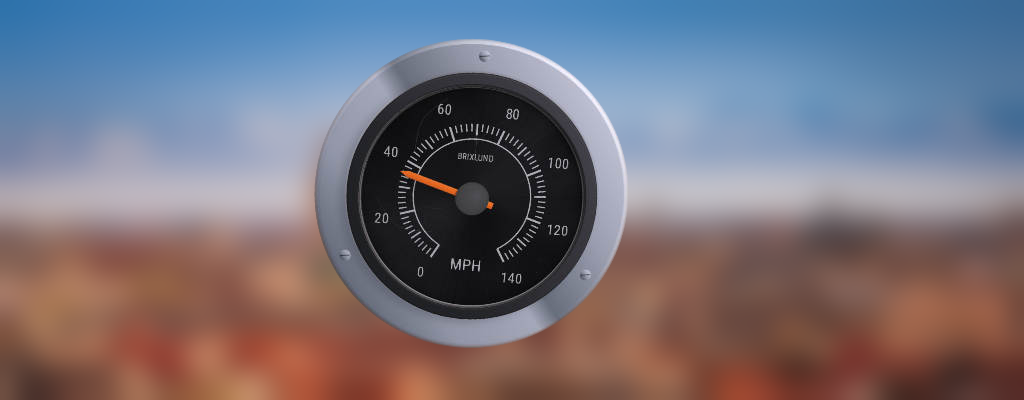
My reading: 36 mph
